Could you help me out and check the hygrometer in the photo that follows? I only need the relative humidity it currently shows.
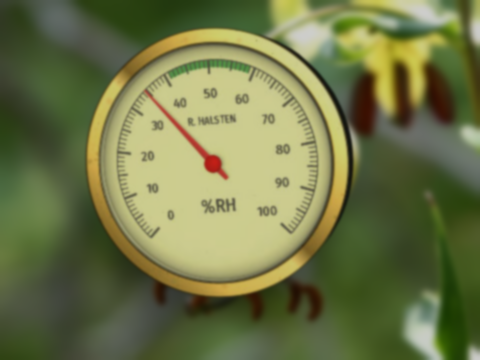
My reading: 35 %
